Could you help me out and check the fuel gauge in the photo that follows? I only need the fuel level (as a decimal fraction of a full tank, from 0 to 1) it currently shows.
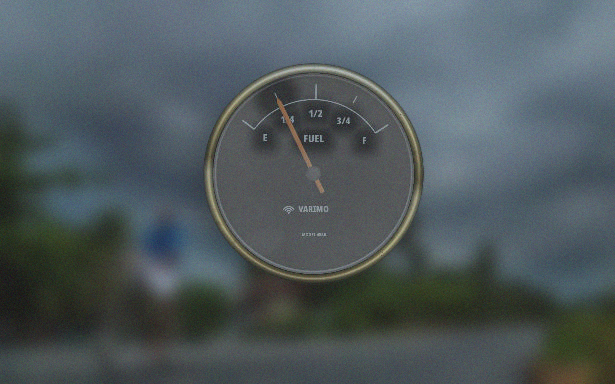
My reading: 0.25
